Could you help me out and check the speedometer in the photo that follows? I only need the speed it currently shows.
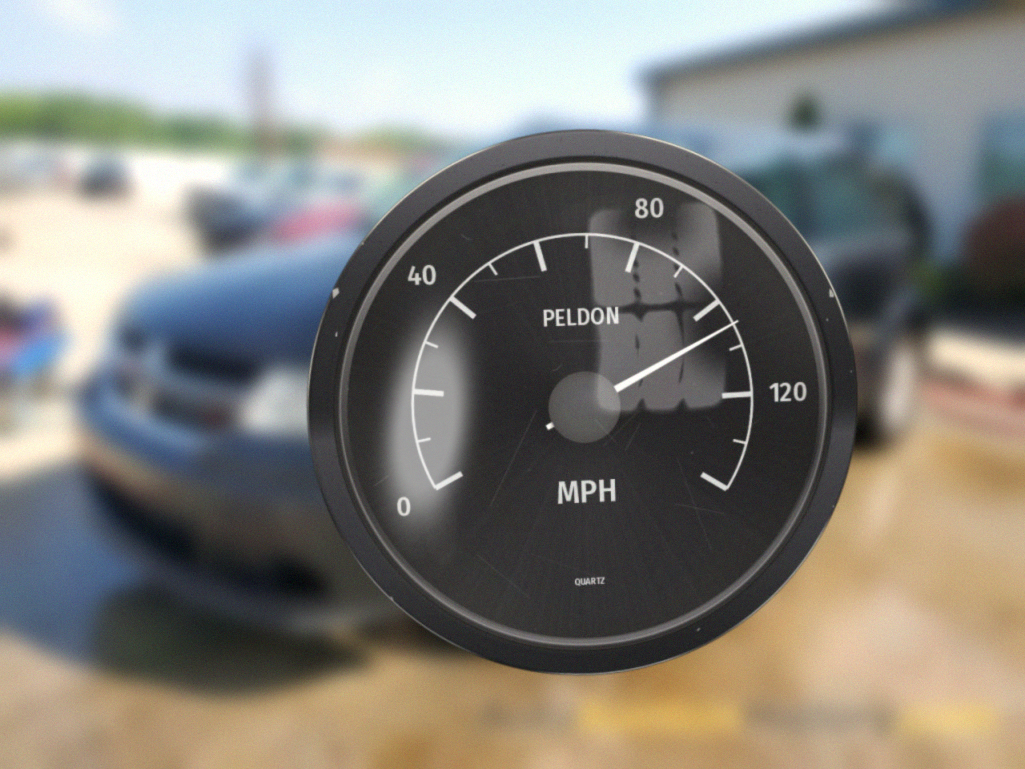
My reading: 105 mph
